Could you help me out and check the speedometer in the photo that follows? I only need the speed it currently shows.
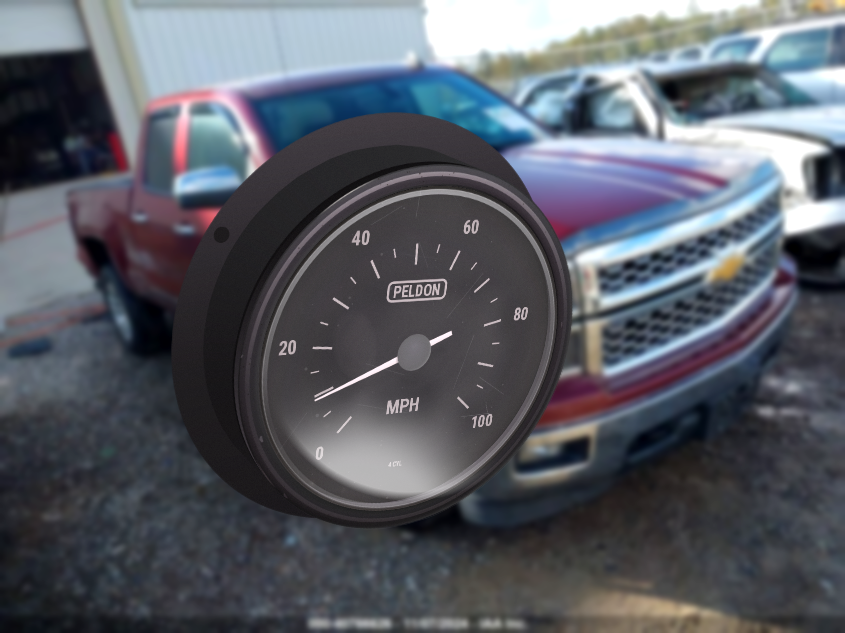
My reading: 10 mph
